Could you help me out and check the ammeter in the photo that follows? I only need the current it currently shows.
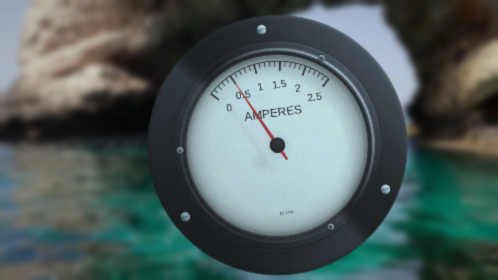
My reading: 0.5 A
